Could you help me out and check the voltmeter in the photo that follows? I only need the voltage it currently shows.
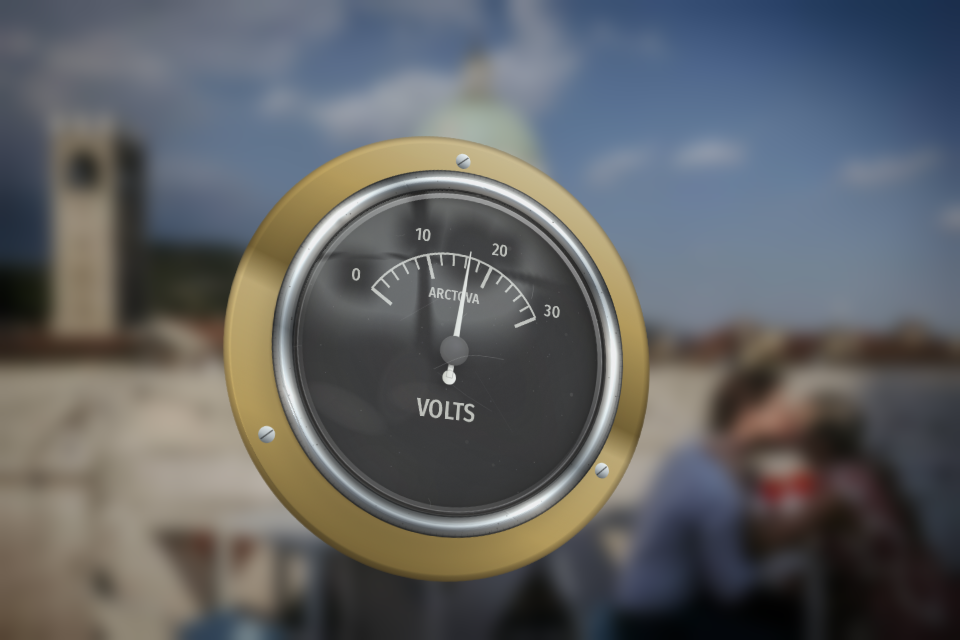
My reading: 16 V
